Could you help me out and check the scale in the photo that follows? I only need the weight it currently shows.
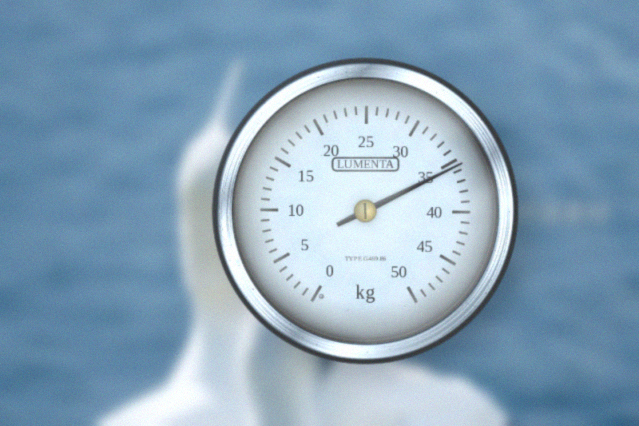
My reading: 35.5 kg
